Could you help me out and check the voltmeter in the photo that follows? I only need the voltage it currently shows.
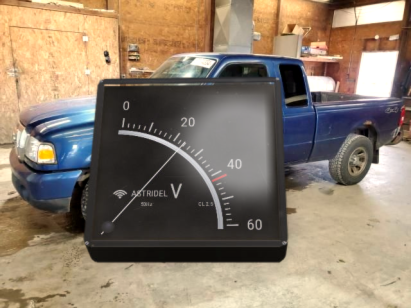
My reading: 24 V
